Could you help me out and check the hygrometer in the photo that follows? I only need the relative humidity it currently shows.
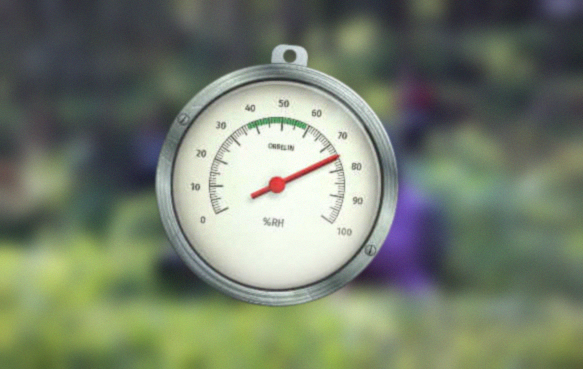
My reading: 75 %
